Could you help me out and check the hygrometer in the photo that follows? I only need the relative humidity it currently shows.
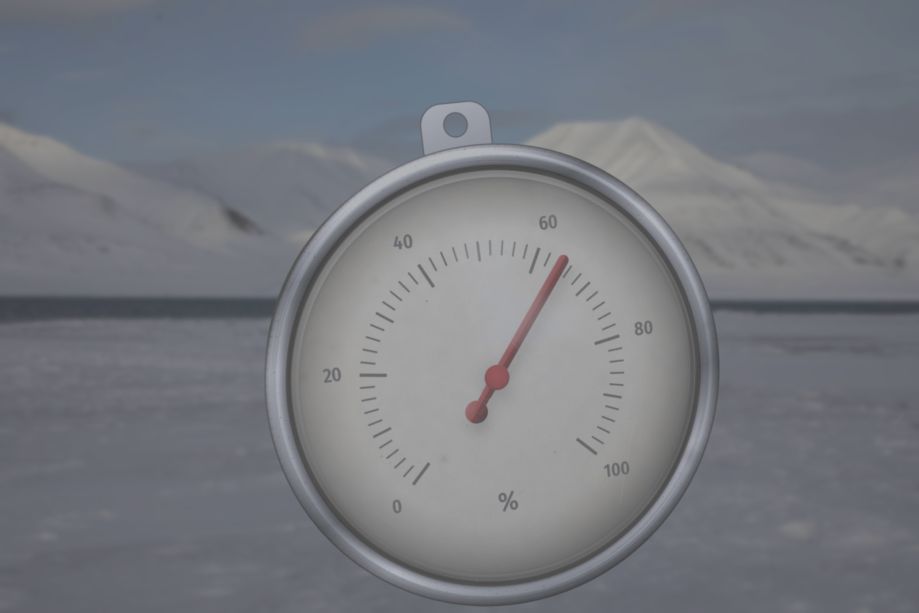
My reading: 64 %
